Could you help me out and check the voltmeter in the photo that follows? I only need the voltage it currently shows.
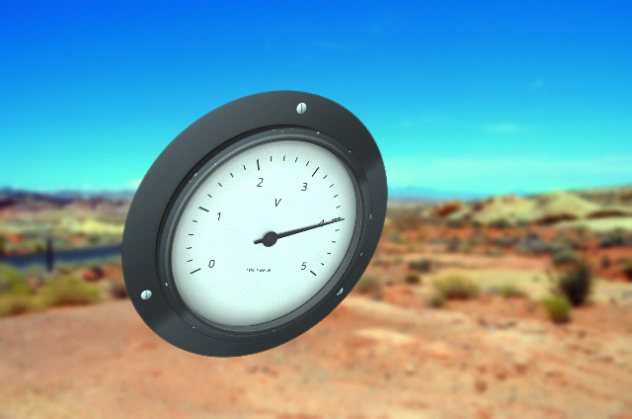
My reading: 4 V
